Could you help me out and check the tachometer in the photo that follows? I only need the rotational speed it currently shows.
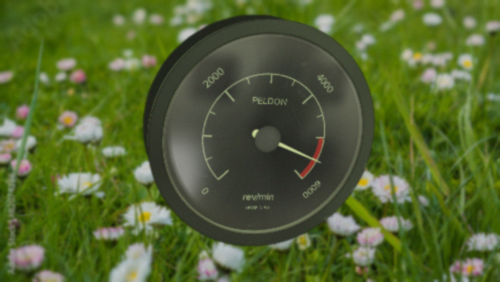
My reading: 5500 rpm
